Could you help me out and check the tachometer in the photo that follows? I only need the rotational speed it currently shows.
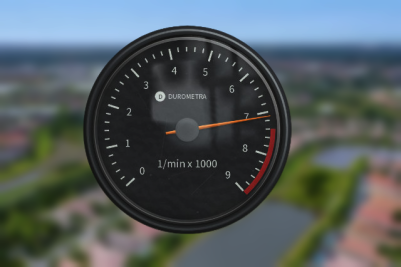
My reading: 7100 rpm
